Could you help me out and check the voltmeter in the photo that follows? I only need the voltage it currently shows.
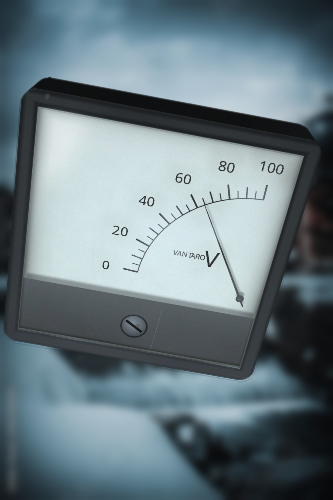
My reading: 65 V
